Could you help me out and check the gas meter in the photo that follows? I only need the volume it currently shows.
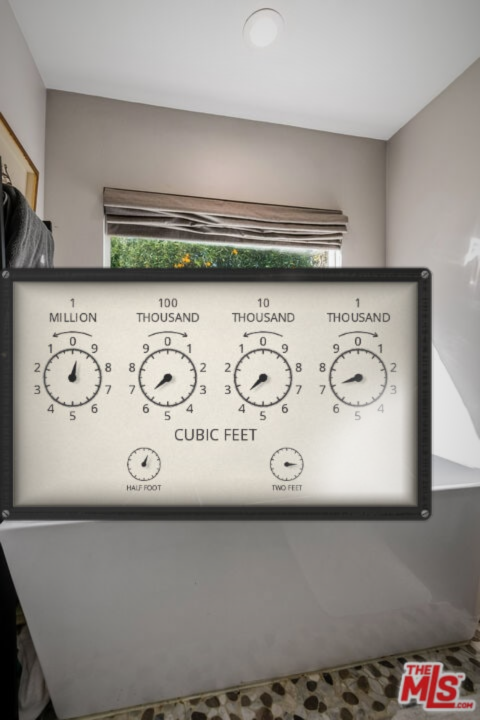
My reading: 963700 ft³
